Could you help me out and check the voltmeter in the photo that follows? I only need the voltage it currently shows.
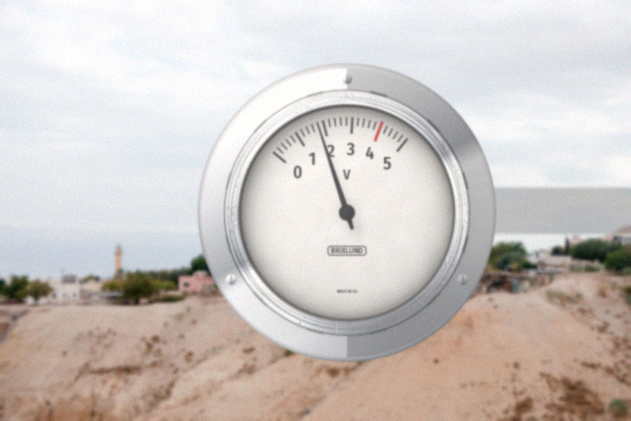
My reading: 1.8 V
